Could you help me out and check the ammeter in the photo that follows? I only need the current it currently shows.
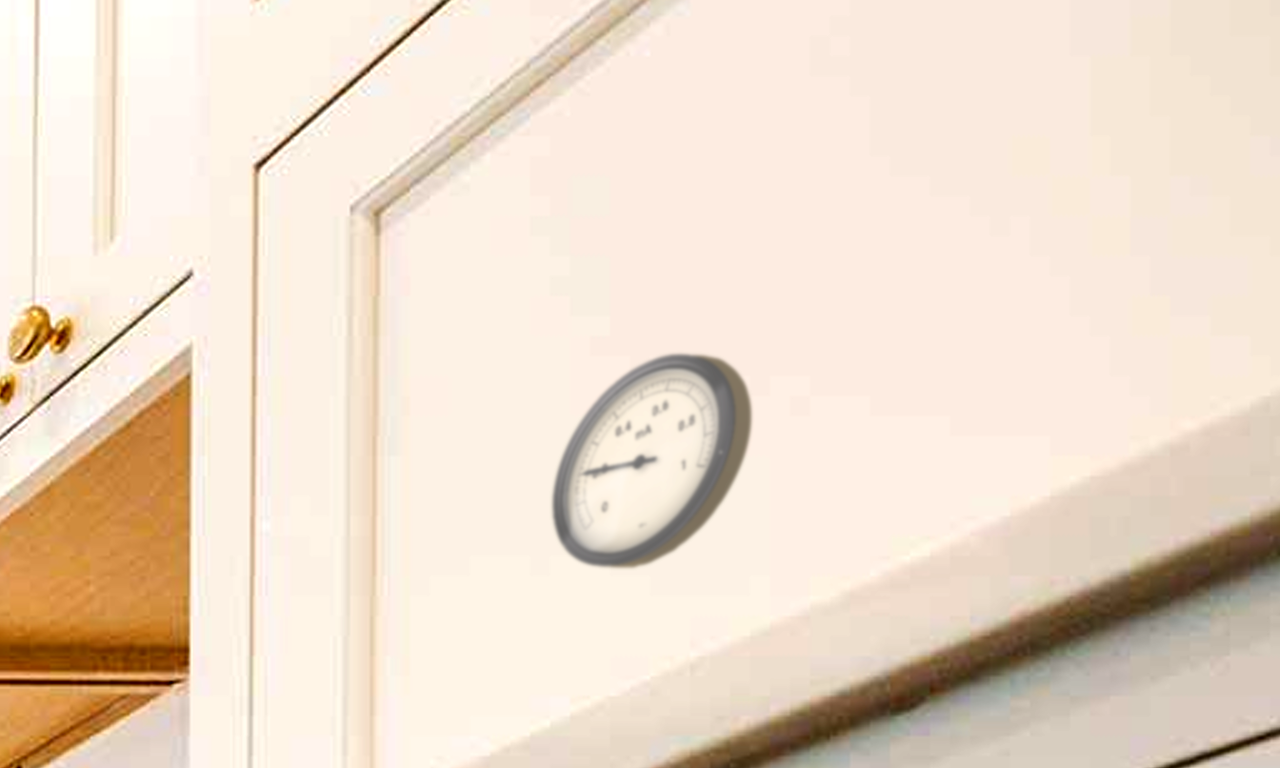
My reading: 0.2 mA
